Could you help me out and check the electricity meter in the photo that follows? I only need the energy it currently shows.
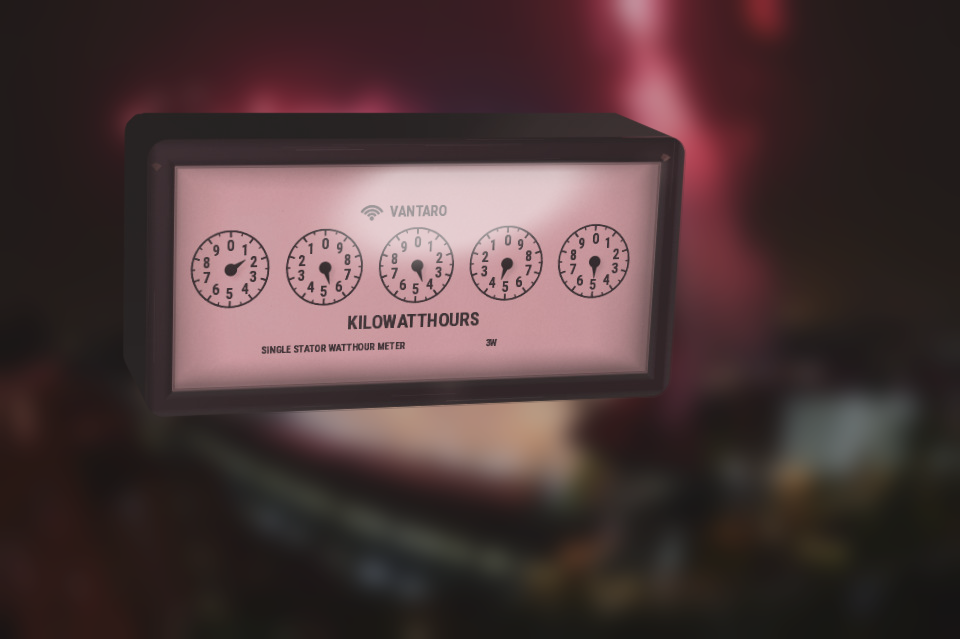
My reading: 15445 kWh
